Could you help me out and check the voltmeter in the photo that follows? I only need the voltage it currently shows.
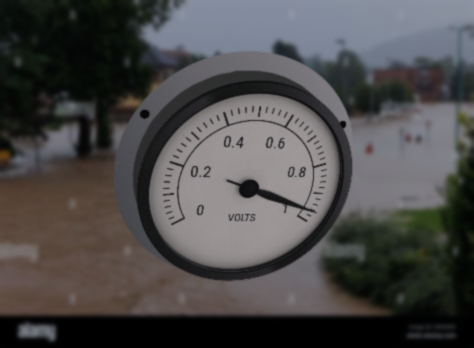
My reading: 0.96 V
